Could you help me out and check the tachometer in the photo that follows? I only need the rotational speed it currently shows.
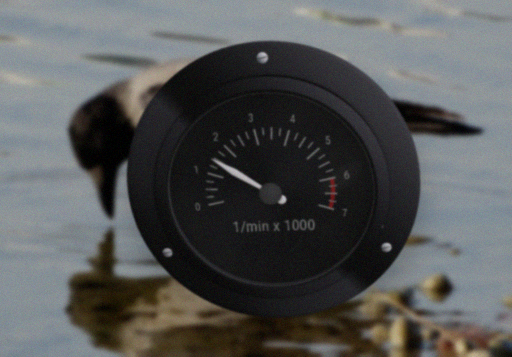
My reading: 1500 rpm
